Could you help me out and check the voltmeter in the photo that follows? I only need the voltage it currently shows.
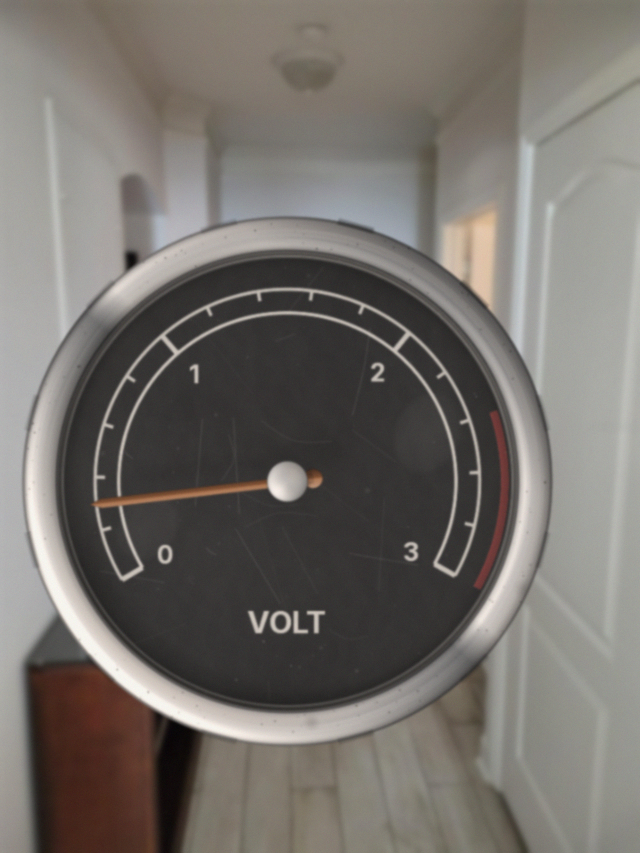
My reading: 0.3 V
